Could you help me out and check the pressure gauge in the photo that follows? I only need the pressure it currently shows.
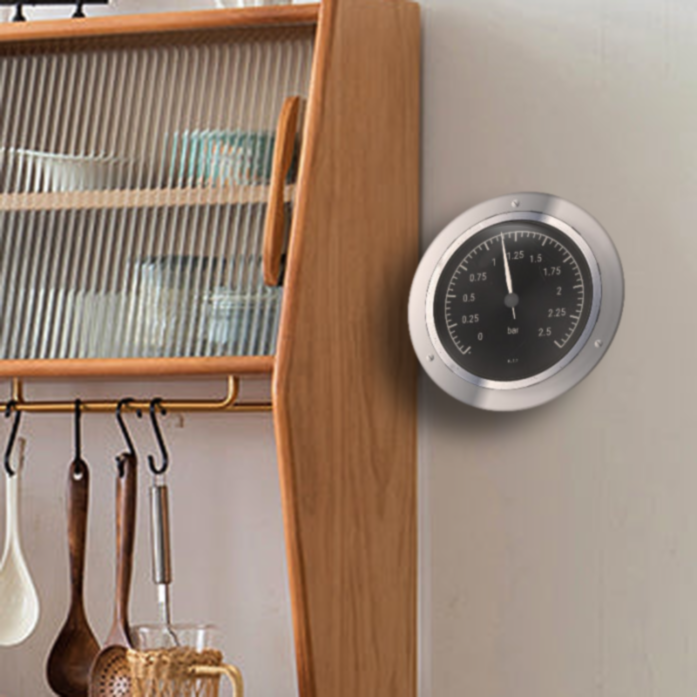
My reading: 1.15 bar
